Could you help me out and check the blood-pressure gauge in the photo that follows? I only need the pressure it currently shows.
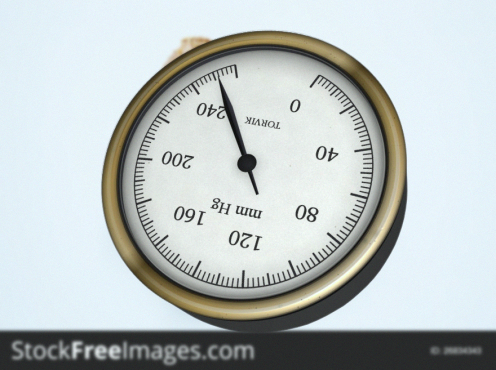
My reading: 252 mmHg
